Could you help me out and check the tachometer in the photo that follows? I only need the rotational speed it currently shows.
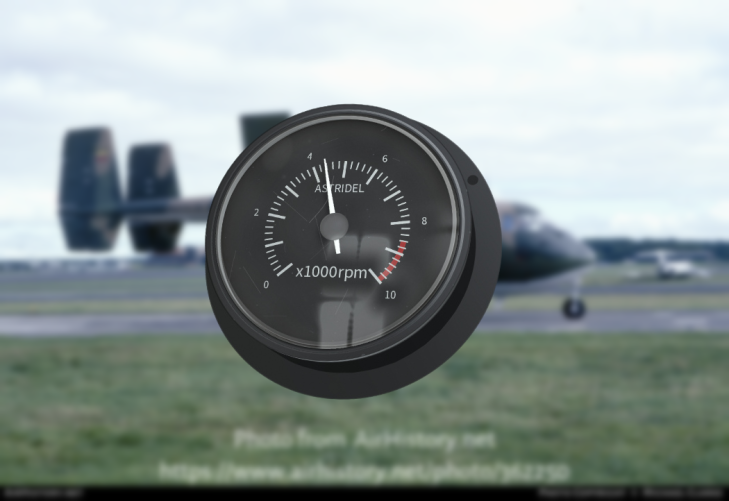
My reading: 4400 rpm
